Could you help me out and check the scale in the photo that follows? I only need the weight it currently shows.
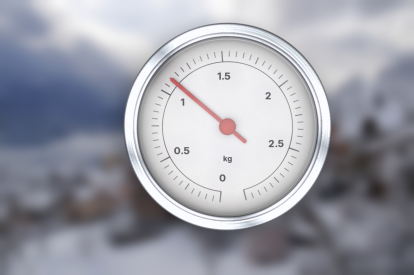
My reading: 1.1 kg
